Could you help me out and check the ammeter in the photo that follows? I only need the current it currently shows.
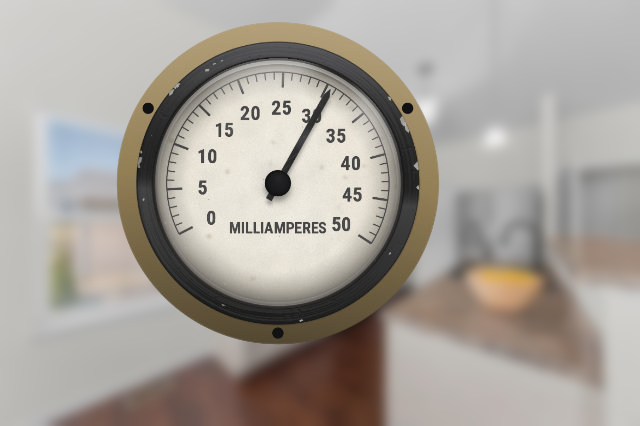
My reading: 30.5 mA
